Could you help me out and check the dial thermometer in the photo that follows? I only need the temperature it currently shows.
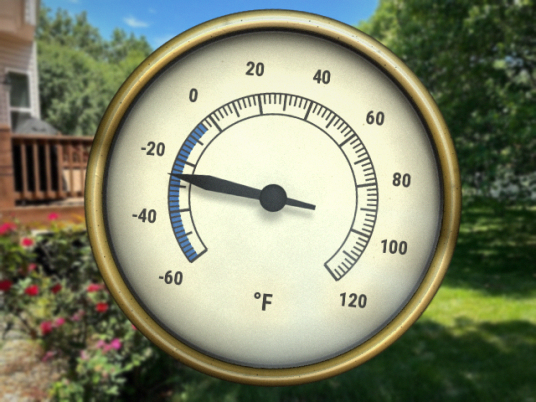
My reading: -26 °F
